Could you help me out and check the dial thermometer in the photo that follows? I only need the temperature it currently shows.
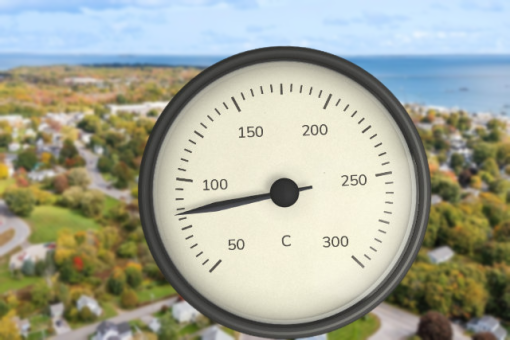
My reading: 82.5 °C
